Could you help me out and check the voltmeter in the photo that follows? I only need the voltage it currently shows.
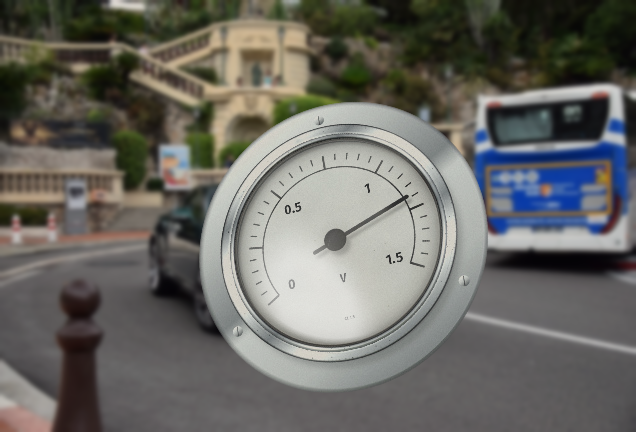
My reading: 1.2 V
